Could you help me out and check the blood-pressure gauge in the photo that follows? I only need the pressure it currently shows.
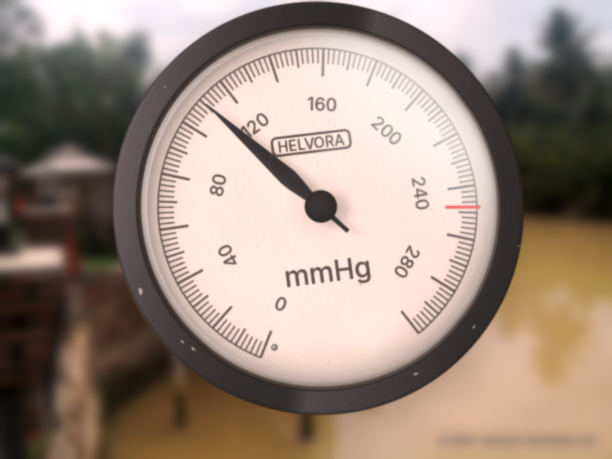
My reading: 110 mmHg
